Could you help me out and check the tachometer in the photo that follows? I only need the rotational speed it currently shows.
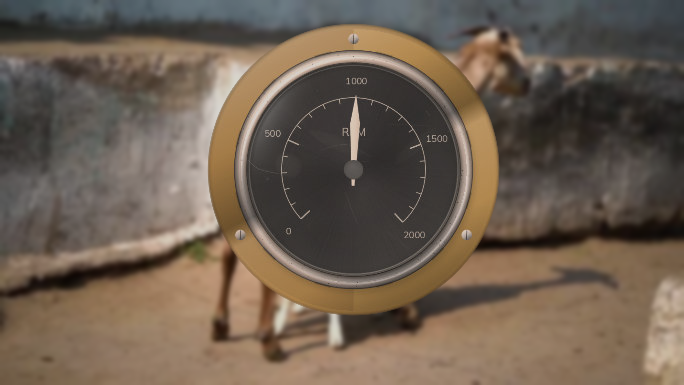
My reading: 1000 rpm
